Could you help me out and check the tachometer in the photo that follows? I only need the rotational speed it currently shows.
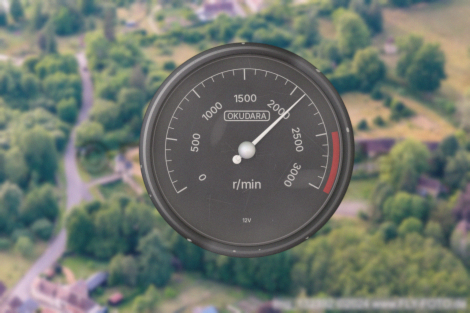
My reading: 2100 rpm
